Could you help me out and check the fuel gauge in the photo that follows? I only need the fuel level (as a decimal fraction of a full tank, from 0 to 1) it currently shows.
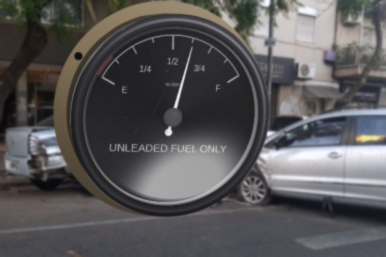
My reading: 0.625
